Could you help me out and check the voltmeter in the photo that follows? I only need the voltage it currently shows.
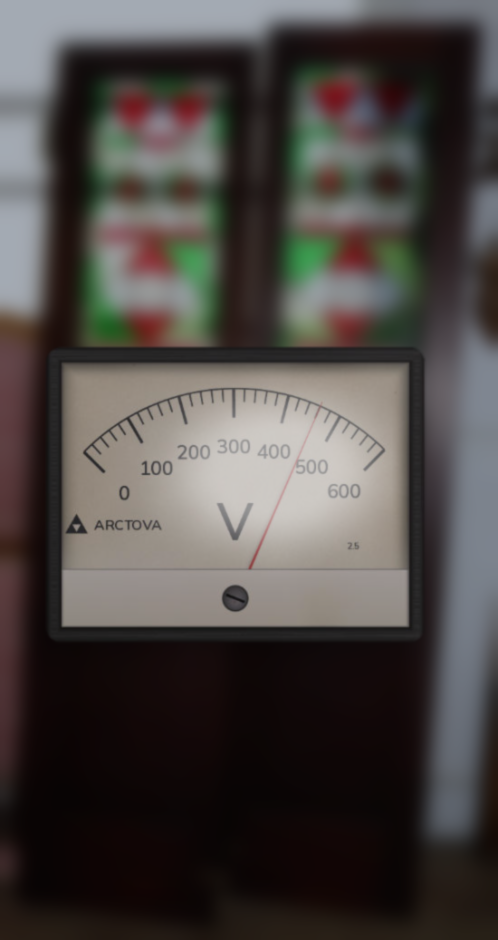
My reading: 460 V
